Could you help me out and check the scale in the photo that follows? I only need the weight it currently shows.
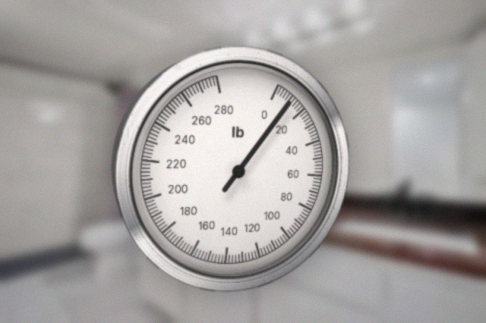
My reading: 10 lb
